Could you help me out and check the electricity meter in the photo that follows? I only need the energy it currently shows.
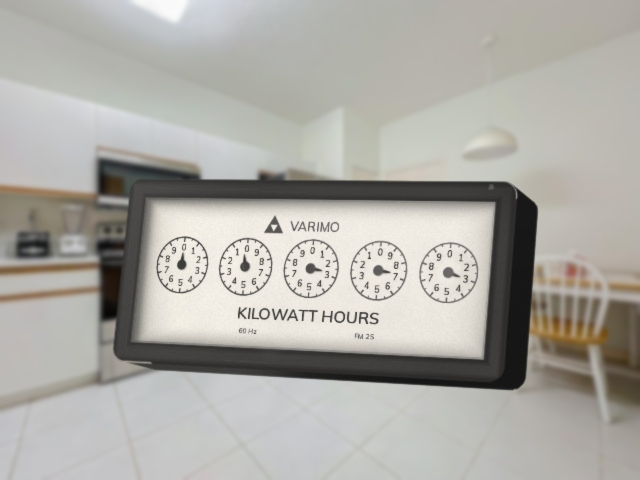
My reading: 273 kWh
